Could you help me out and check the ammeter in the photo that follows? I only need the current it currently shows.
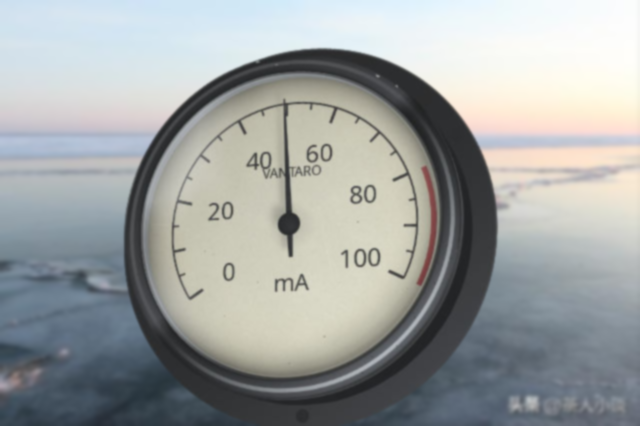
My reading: 50 mA
